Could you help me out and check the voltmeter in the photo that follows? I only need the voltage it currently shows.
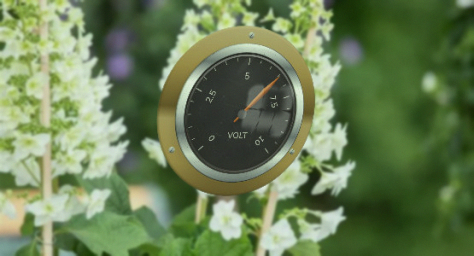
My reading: 6.5 V
